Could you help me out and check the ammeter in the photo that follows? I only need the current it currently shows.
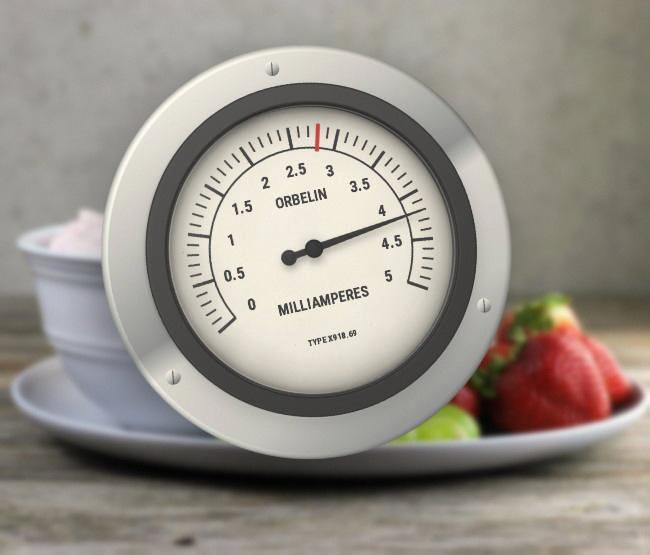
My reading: 4.2 mA
